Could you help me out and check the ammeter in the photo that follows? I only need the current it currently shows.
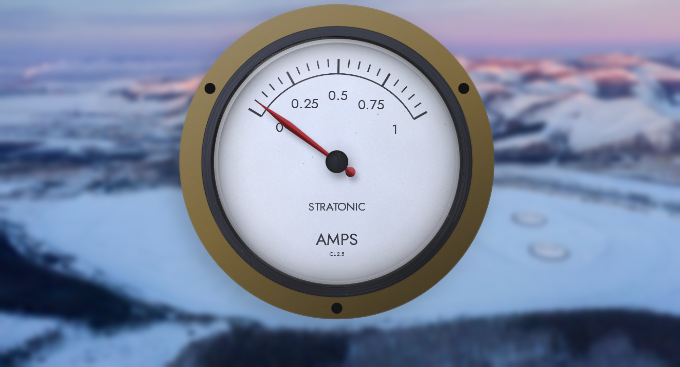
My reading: 0.05 A
